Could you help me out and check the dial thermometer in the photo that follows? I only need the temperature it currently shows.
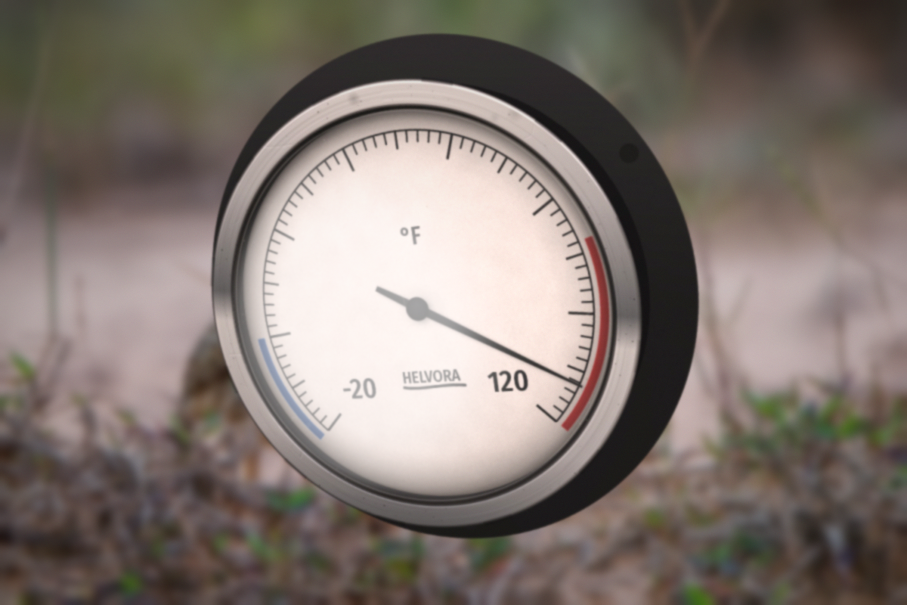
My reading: 112 °F
